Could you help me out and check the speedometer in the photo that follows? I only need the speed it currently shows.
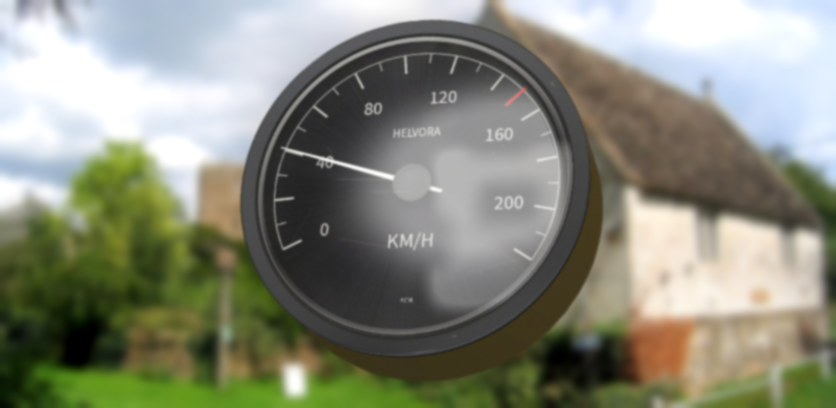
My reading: 40 km/h
